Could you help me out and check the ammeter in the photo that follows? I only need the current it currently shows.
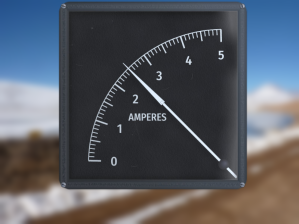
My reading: 2.5 A
